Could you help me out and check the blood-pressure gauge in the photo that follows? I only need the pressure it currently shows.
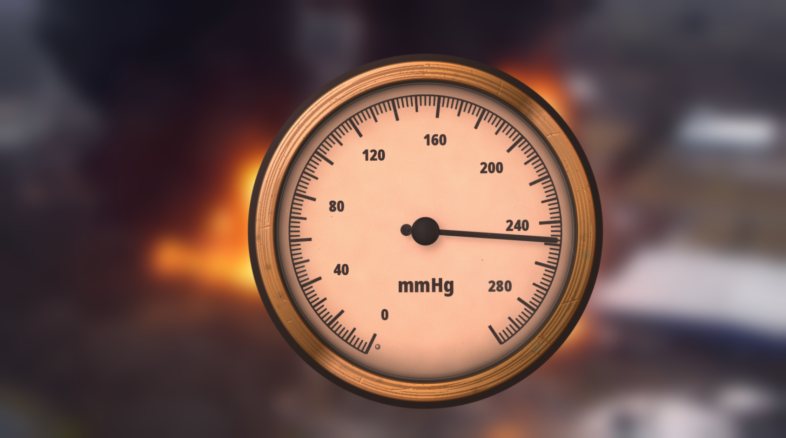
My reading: 248 mmHg
